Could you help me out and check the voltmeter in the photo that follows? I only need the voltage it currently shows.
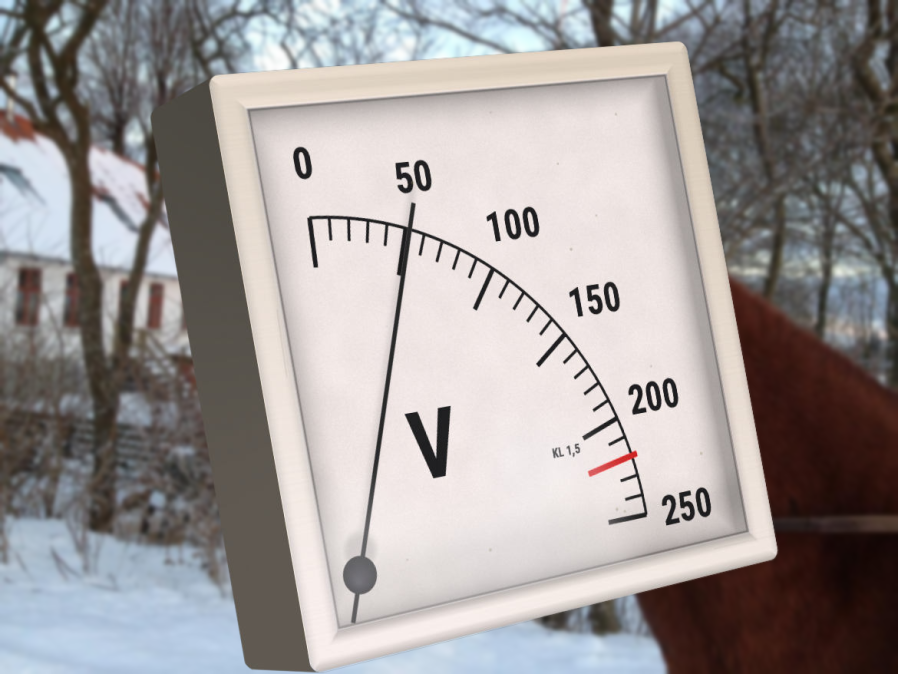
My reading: 50 V
